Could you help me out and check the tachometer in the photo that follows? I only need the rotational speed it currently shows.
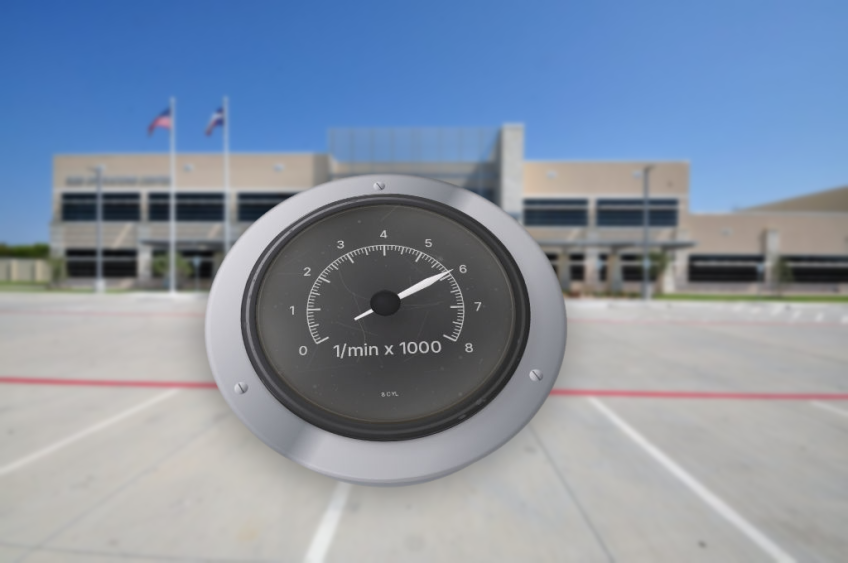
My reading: 6000 rpm
